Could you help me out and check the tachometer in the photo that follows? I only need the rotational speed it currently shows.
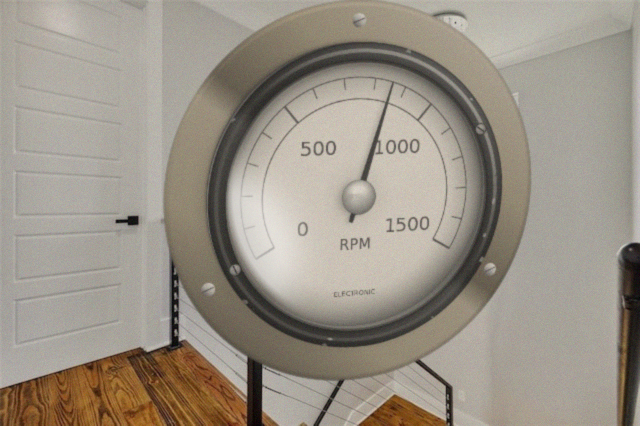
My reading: 850 rpm
